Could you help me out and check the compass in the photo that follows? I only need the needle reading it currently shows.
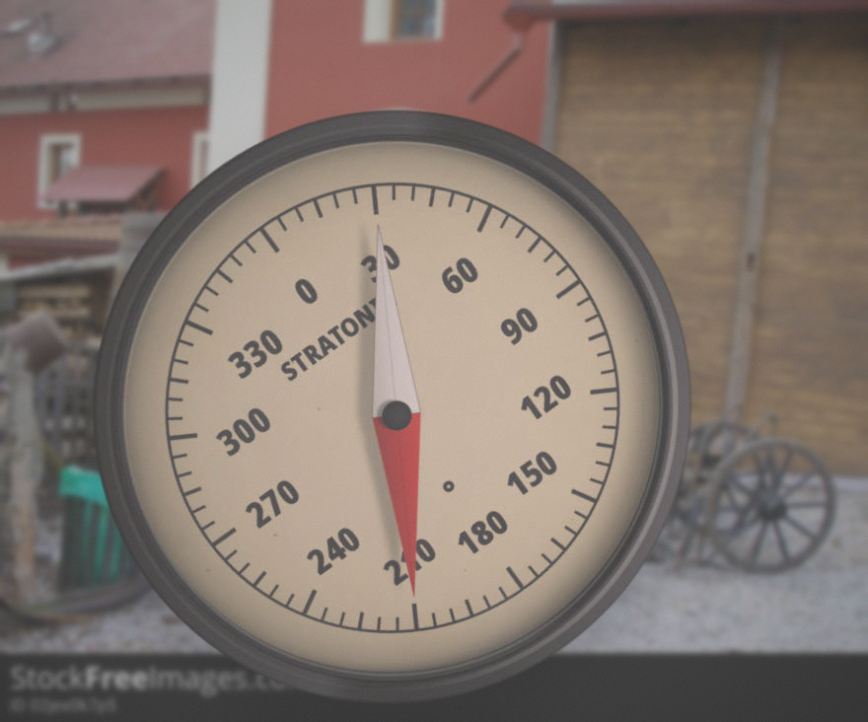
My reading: 210 °
